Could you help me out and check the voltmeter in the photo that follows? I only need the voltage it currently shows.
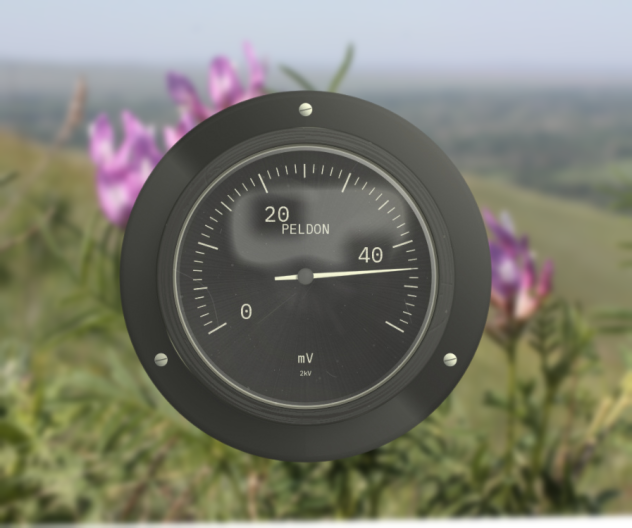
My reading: 43 mV
